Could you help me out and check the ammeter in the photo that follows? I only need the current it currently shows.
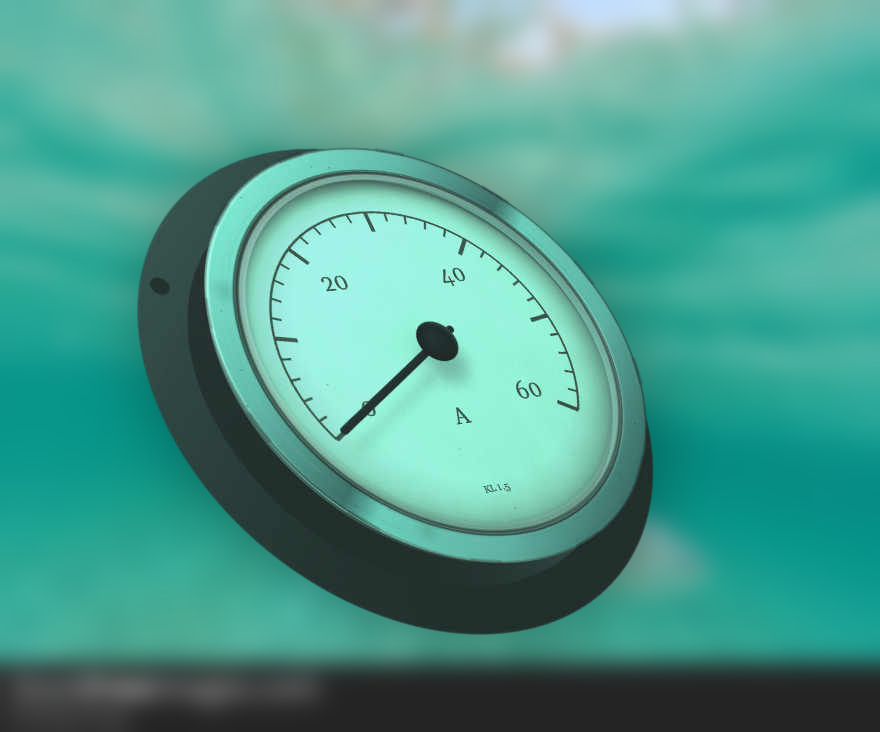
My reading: 0 A
